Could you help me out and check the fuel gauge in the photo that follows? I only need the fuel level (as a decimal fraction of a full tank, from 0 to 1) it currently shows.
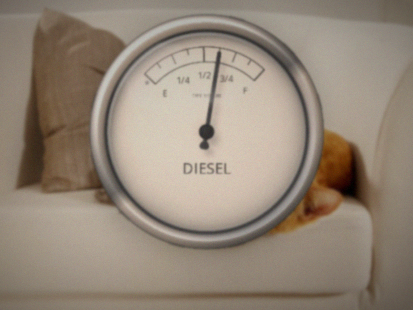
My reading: 0.625
